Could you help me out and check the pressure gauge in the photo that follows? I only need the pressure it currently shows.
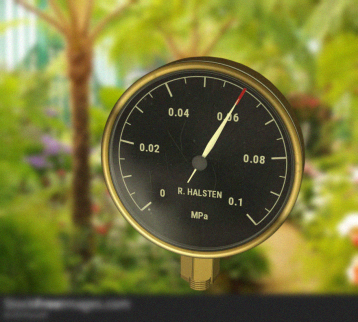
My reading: 0.06 MPa
